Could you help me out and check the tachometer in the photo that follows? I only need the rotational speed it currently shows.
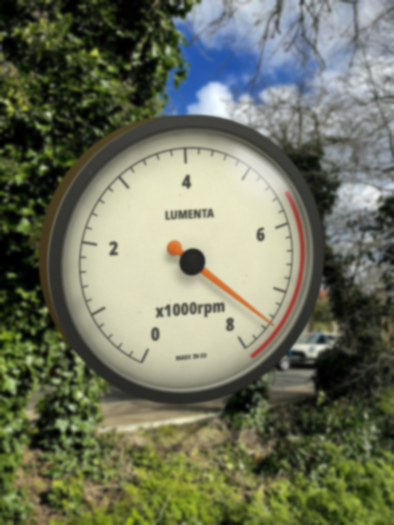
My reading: 7500 rpm
